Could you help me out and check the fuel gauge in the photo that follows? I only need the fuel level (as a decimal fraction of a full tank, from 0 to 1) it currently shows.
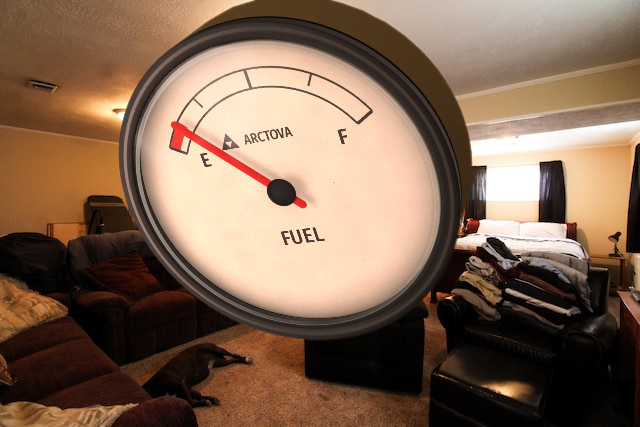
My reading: 0.125
